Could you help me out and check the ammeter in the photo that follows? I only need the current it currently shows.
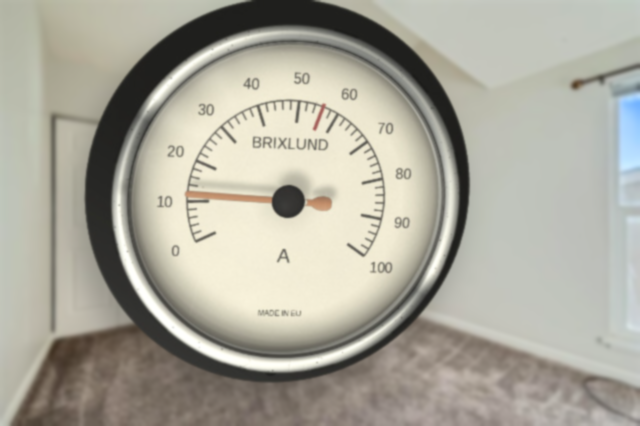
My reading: 12 A
